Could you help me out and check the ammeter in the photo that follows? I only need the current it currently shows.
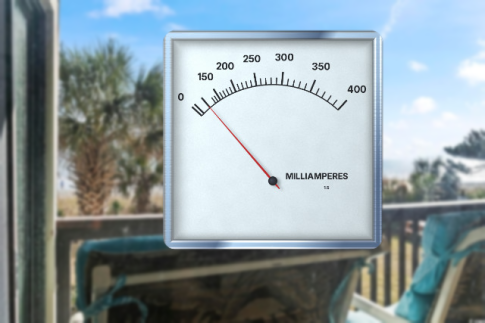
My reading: 100 mA
